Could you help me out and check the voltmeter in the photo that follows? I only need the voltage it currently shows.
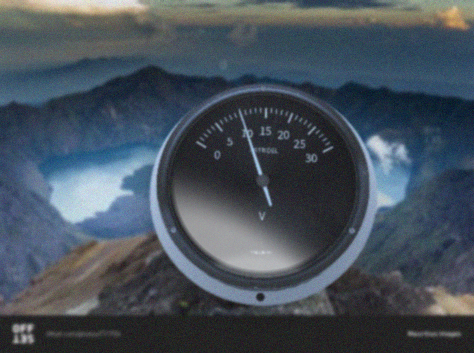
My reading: 10 V
